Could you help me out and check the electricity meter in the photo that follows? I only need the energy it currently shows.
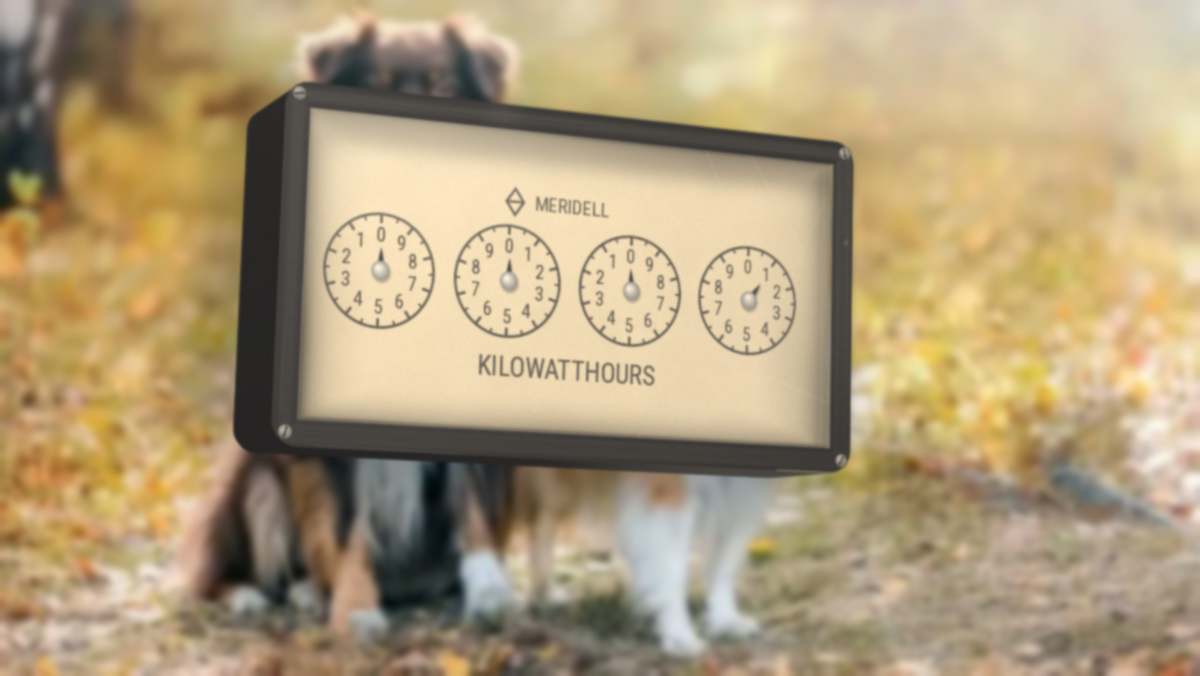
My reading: 1 kWh
